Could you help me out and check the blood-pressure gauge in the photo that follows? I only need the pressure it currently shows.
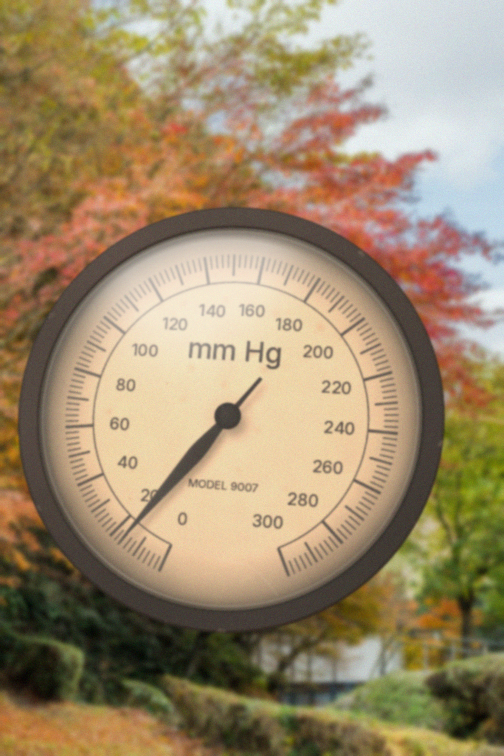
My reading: 16 mmHg
